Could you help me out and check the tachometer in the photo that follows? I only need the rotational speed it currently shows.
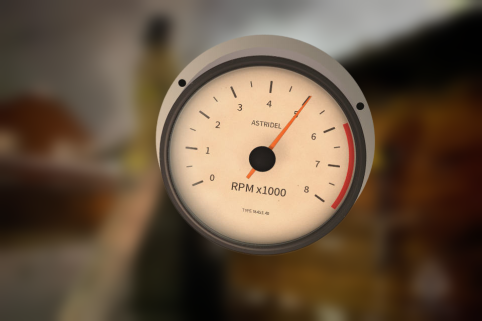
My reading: 5000 rpm
